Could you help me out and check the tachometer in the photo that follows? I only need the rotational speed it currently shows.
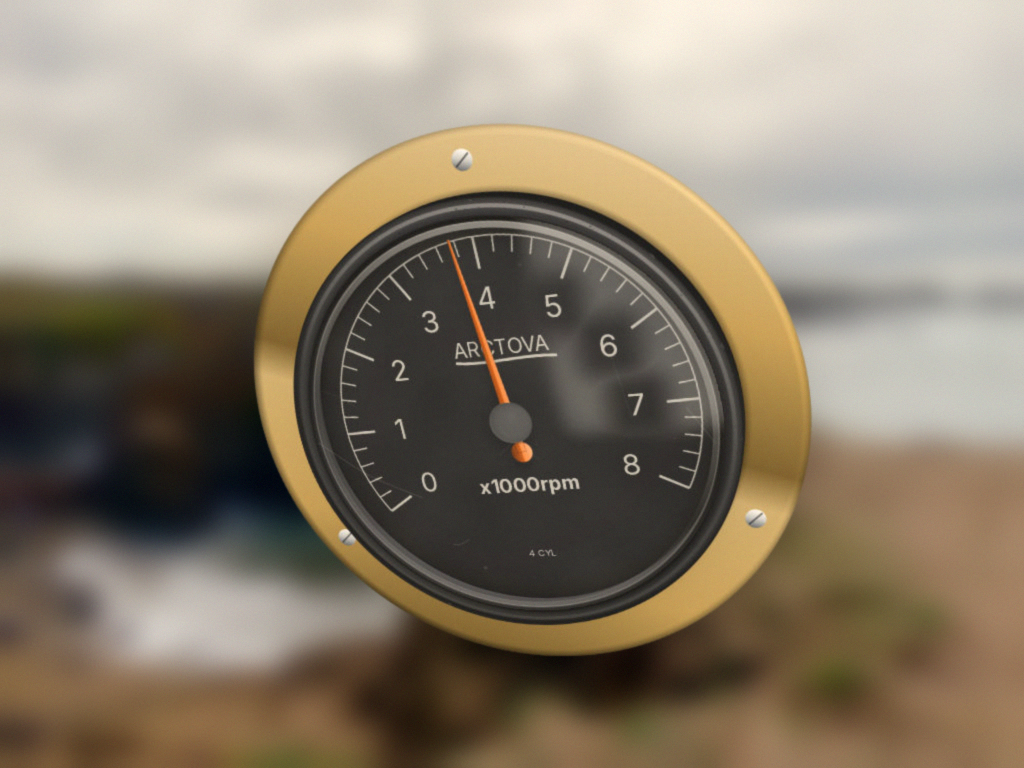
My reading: 3800 rpm
